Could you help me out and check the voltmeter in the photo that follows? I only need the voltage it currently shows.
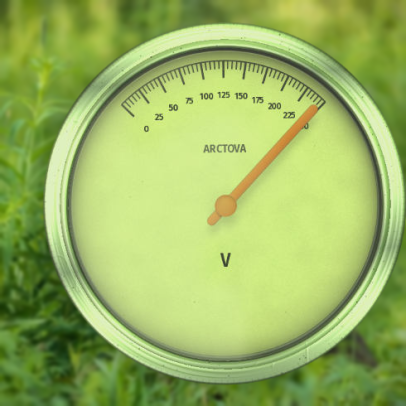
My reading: 245 V
